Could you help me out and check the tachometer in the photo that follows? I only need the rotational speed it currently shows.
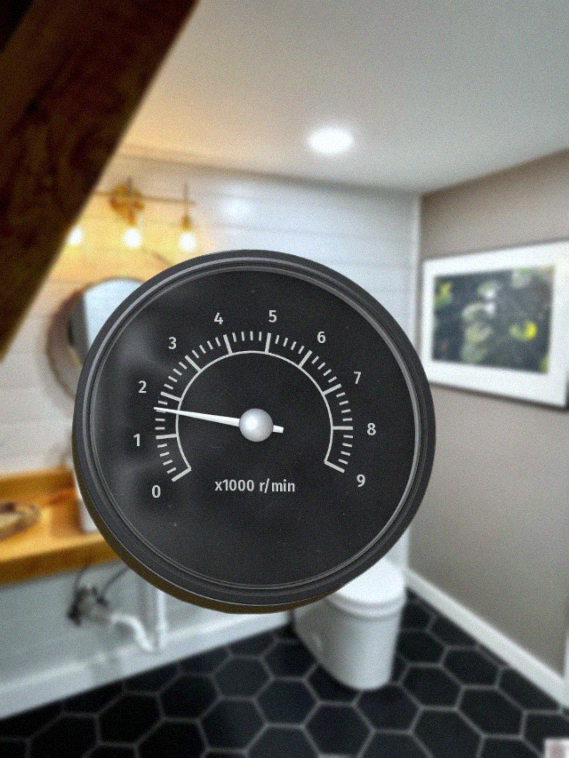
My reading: 1600 rpm
